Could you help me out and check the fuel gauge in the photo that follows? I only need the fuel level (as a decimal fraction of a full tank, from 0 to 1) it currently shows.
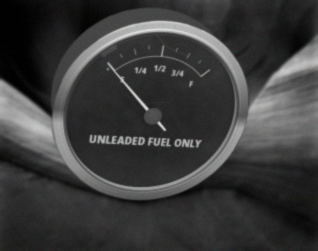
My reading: 0
